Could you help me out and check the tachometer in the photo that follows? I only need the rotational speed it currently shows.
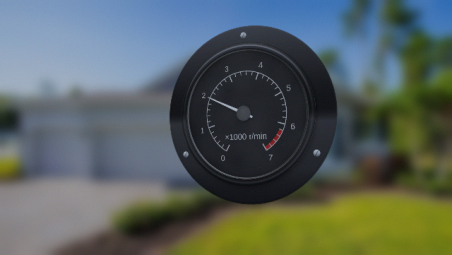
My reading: 2000 rpm
